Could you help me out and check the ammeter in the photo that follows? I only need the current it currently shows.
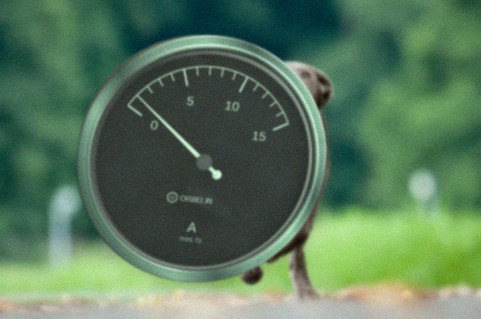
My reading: 1 A
